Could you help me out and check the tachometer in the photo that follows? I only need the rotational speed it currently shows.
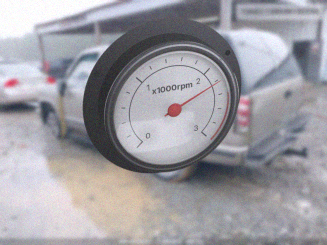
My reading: 2200 rpm
